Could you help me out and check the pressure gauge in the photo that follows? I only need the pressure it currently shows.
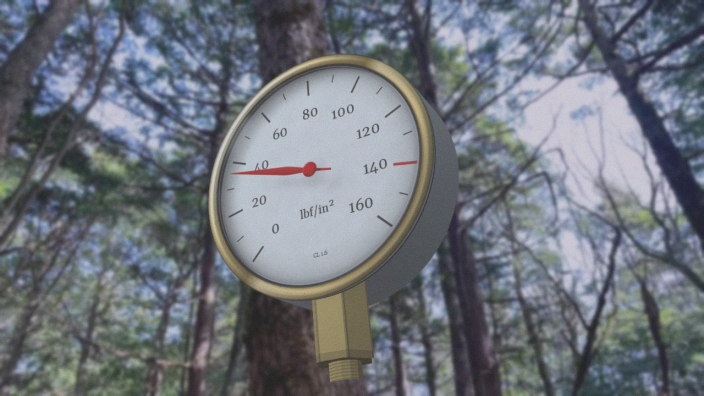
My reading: 35 psi
